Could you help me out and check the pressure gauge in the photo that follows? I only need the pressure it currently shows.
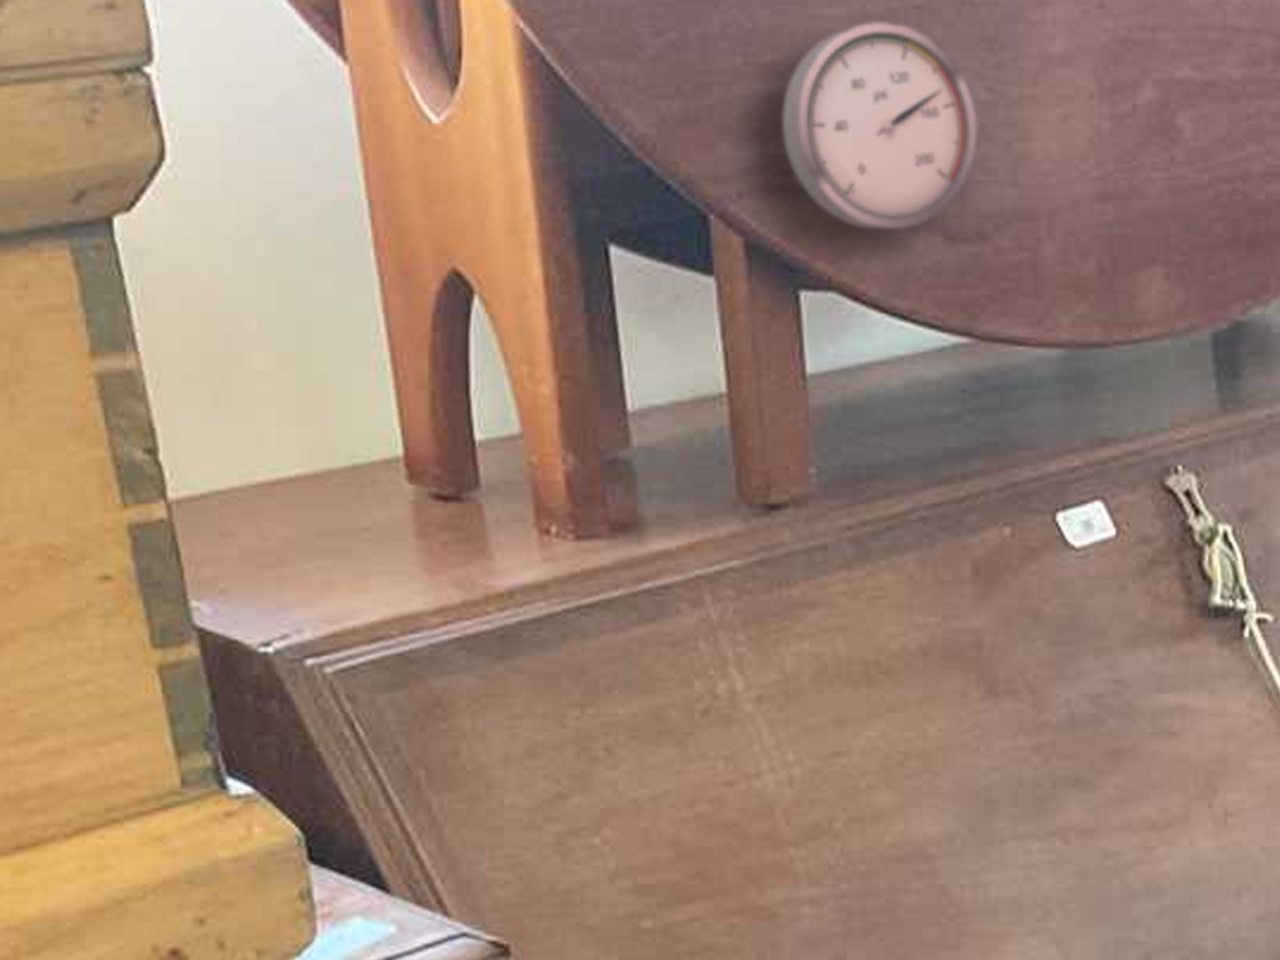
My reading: 150 psi
